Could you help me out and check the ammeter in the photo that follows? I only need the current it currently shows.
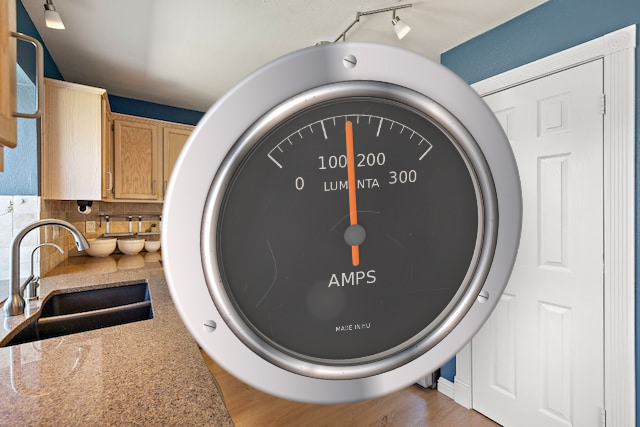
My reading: 140 A
